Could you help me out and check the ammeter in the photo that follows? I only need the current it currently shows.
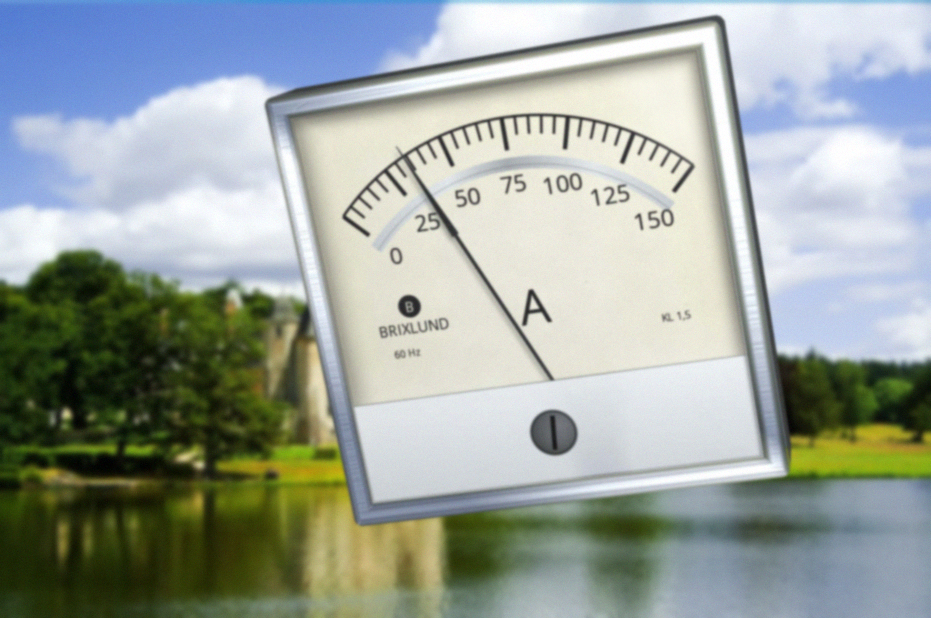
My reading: 35 A
